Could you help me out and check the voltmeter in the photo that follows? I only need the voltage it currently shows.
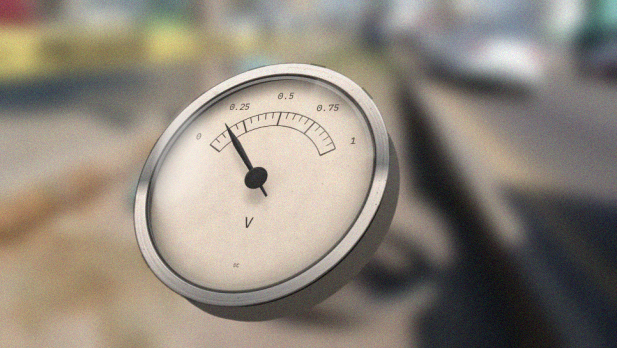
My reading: 0.15 V
